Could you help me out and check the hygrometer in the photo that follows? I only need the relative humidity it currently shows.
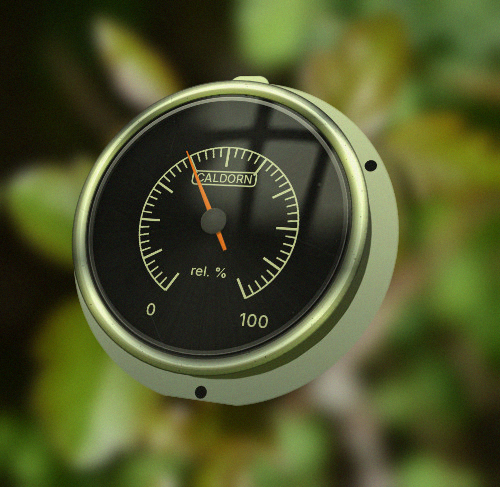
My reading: 40 %
